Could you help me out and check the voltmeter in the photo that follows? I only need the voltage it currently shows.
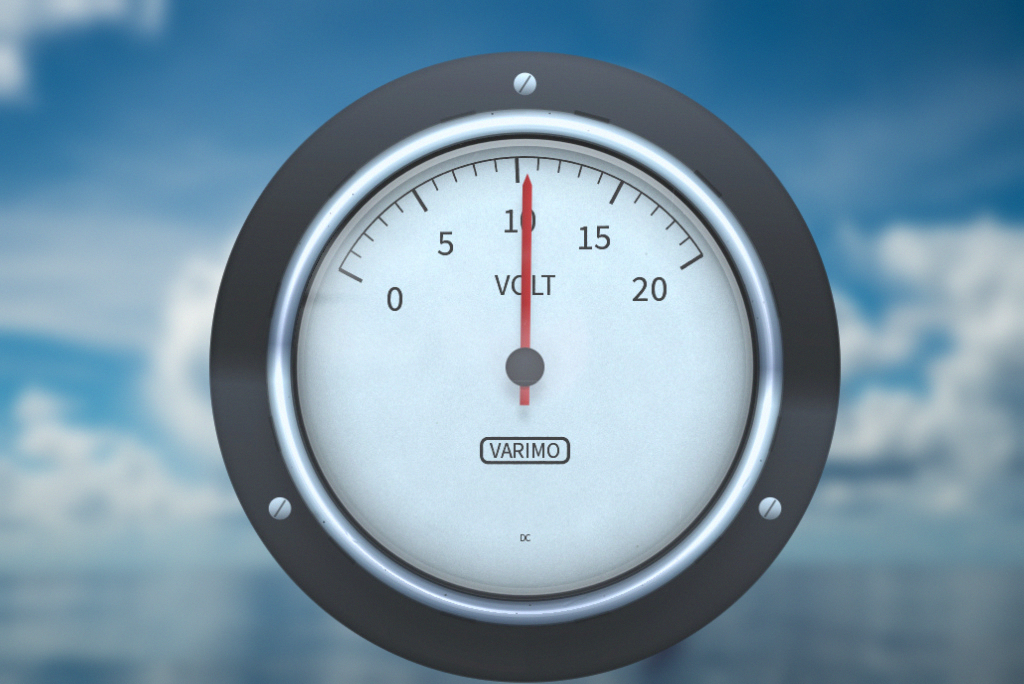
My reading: 10.5 V
